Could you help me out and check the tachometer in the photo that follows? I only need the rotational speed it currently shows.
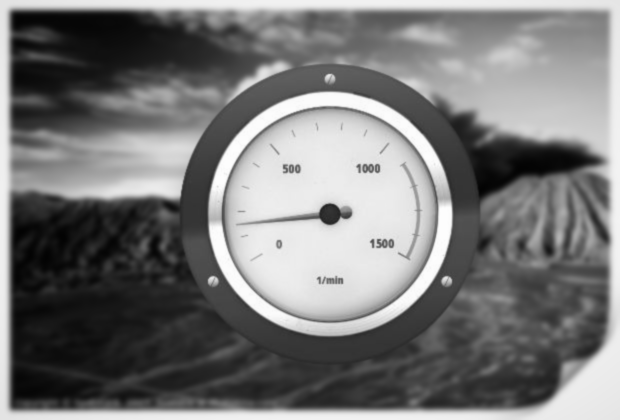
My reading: 150 rpm
